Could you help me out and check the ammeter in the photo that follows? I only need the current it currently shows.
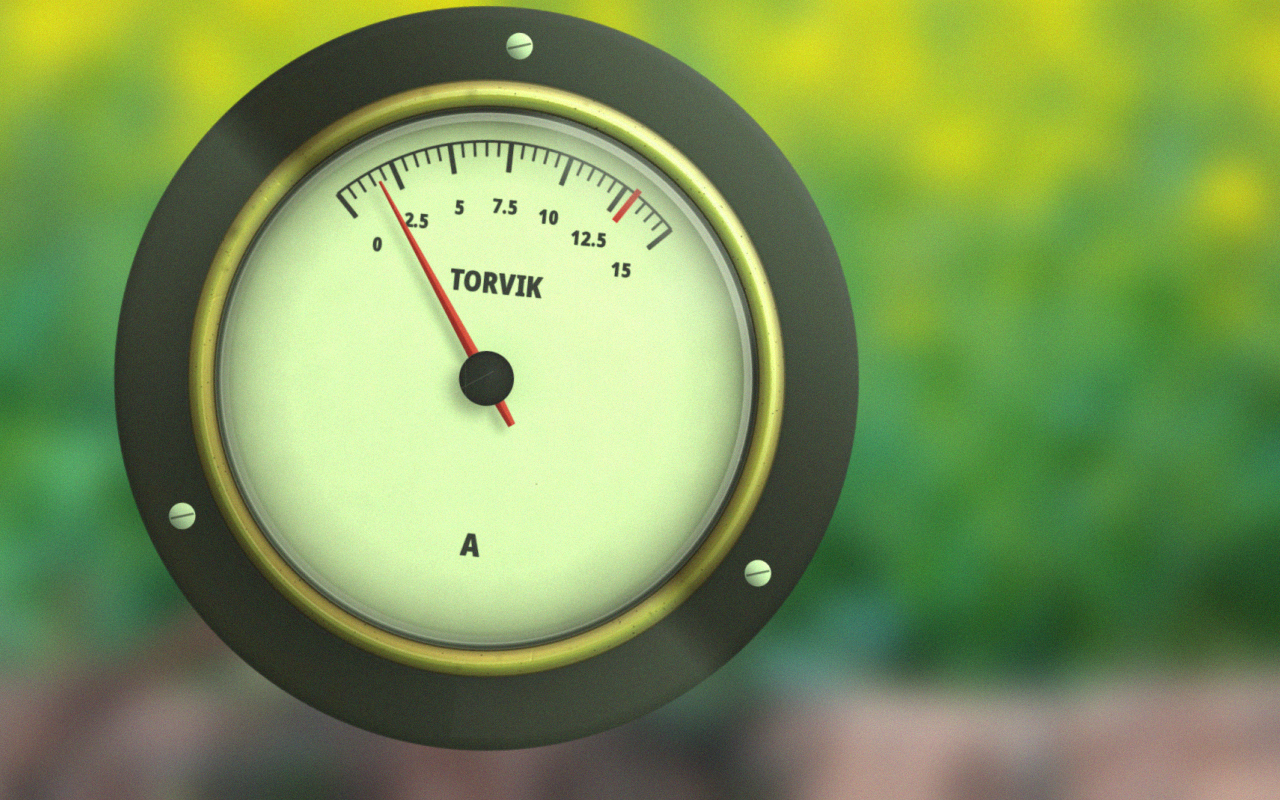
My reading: 1.75 A
